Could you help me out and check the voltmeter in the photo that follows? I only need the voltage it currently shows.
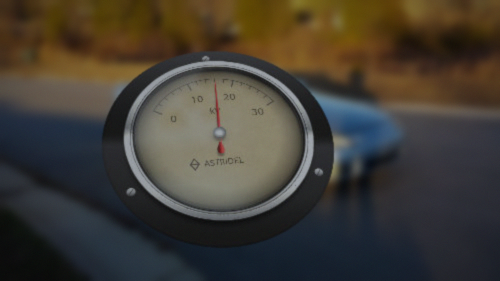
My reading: 16 kV
